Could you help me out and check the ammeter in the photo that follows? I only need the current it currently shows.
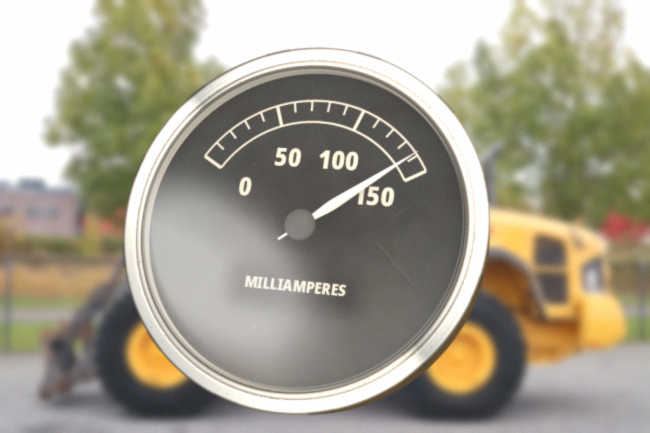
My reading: 140 mA
